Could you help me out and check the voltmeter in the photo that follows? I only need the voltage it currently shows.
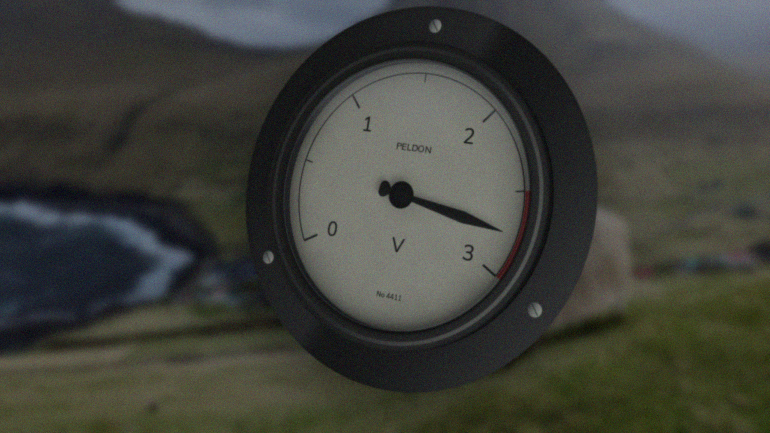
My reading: 2.75 V
